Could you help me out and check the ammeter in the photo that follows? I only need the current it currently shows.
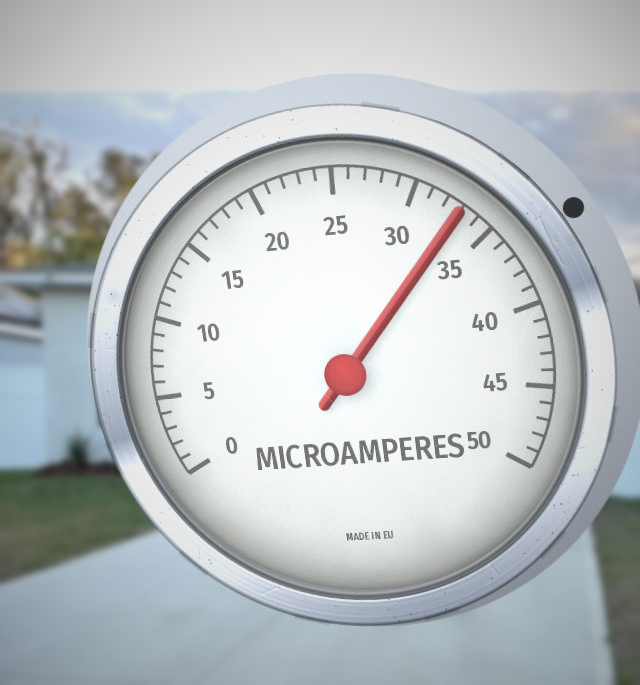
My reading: 33 µA
